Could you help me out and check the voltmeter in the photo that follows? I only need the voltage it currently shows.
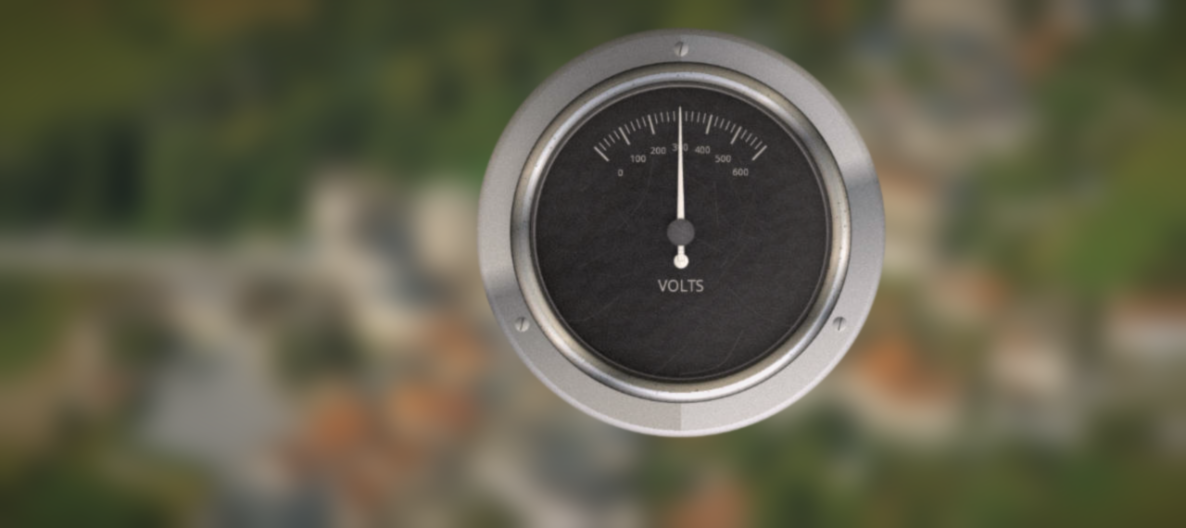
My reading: 300 V
